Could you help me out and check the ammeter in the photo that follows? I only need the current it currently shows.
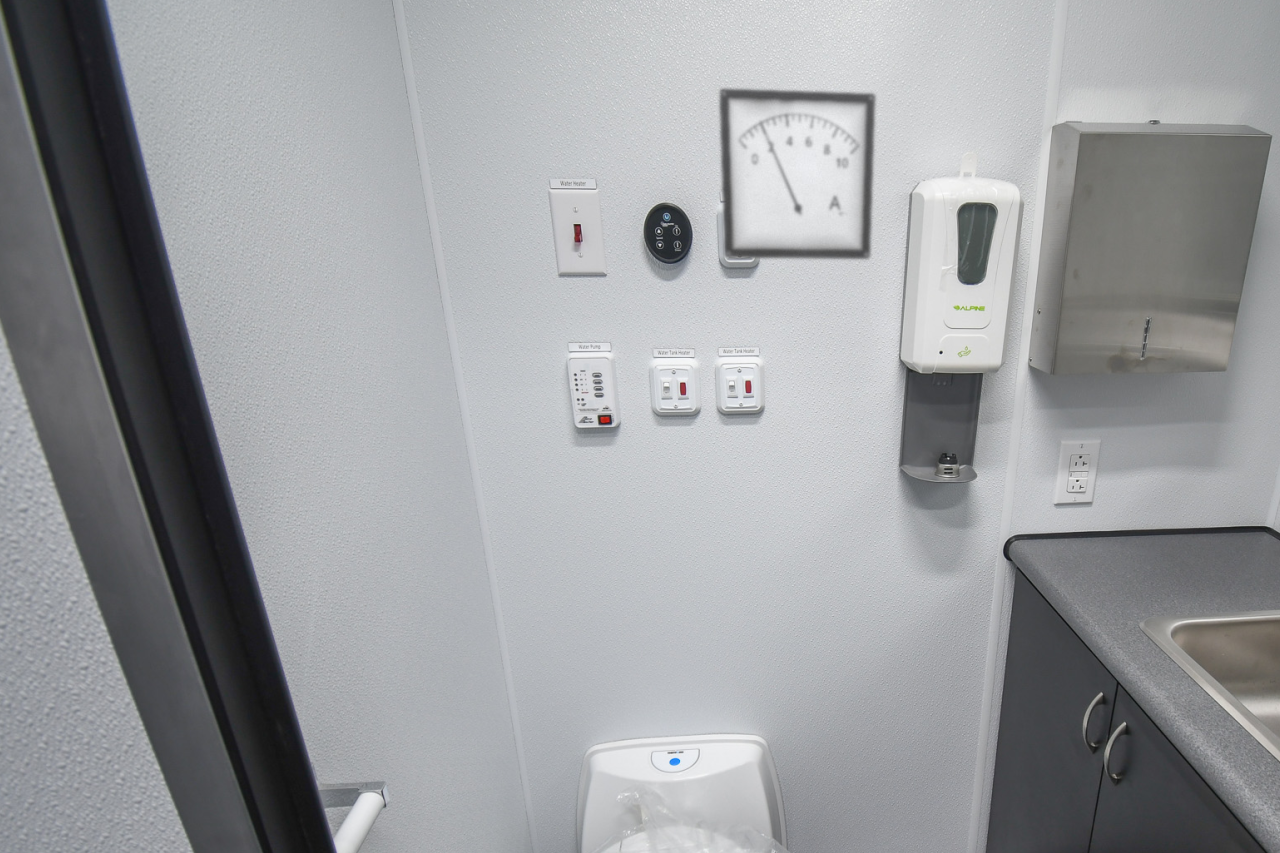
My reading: 2 A
